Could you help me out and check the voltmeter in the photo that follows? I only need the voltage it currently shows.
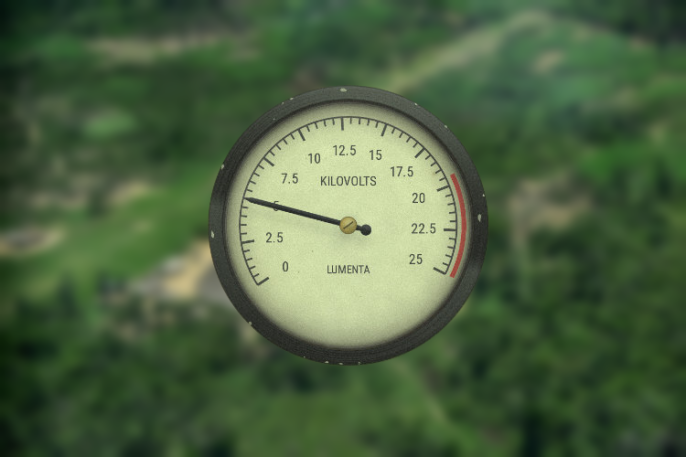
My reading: 5 kV
